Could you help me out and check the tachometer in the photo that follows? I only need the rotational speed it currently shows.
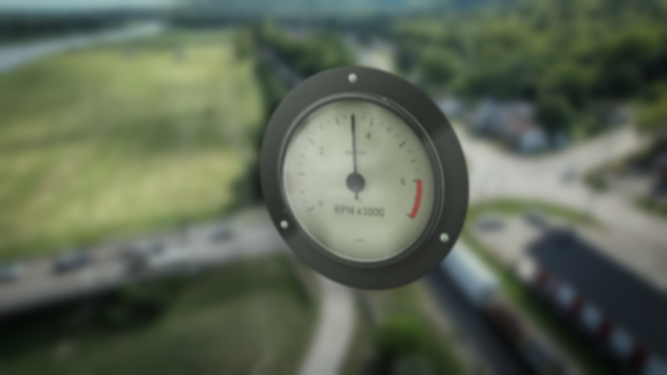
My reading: 3500 rpm
